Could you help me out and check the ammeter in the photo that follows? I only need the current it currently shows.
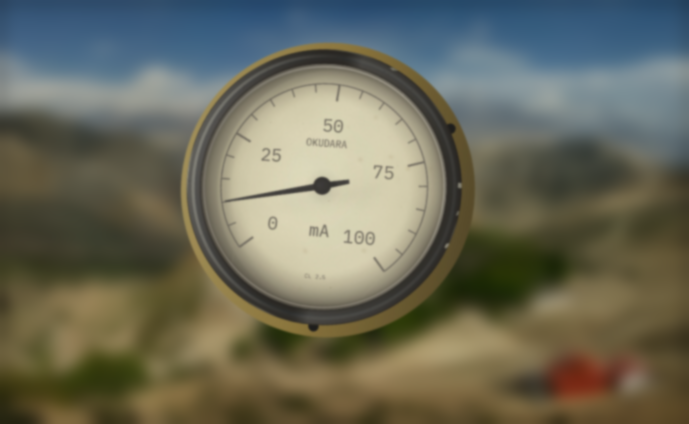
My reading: 10 mA
